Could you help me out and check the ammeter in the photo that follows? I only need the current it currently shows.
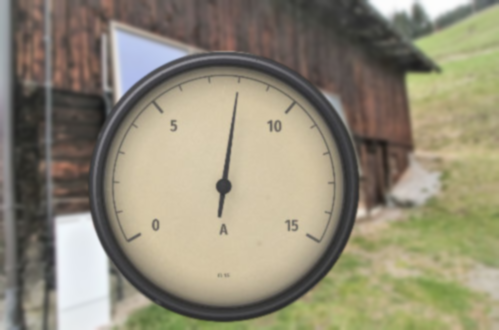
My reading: 8 A
